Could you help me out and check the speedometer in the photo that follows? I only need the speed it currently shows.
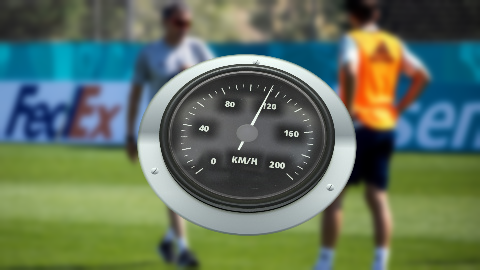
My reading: 115 km/h
